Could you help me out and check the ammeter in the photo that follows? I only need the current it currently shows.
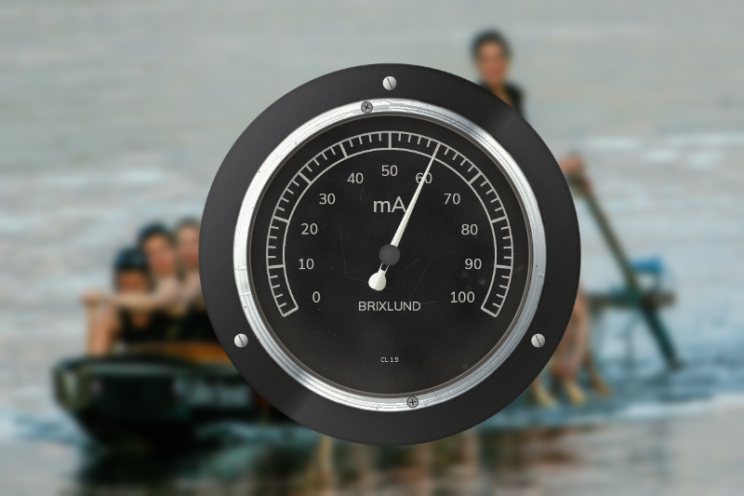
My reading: 60 mA
